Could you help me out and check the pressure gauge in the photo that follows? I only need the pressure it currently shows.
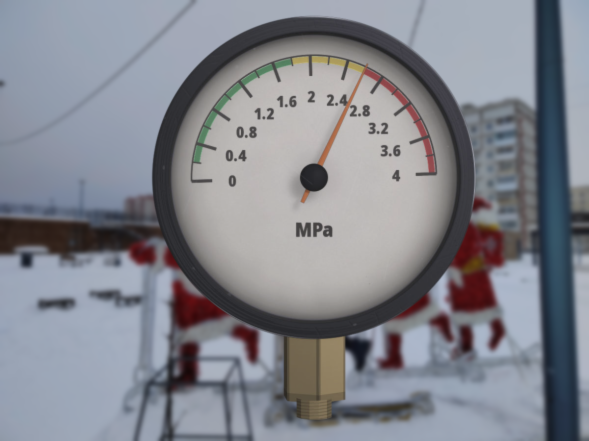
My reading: 2.6 MPa
